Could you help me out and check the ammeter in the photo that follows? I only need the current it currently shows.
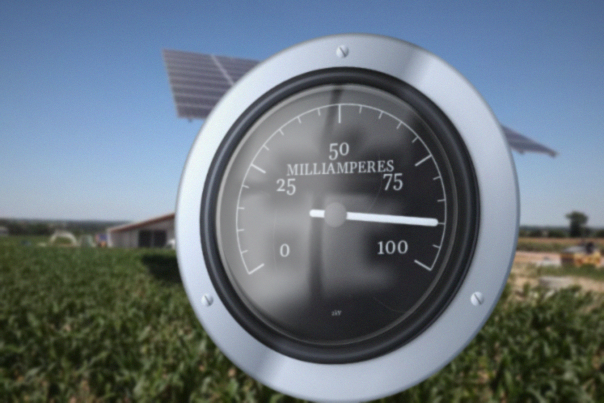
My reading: 90 mA
